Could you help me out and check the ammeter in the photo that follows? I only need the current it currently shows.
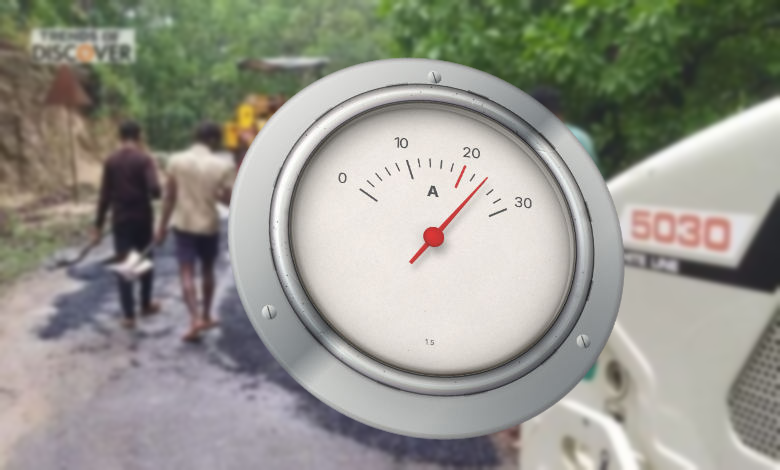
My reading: 24 A
